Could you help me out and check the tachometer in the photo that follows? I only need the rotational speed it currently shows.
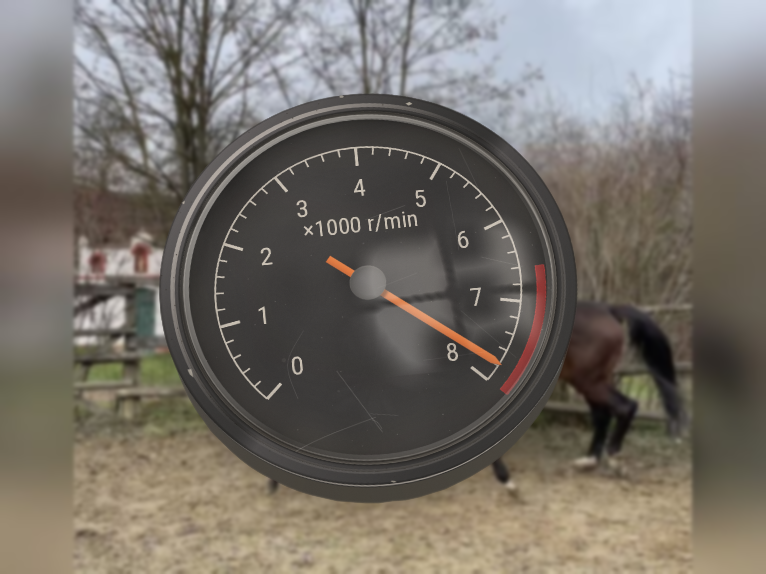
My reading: 7800 rpm
